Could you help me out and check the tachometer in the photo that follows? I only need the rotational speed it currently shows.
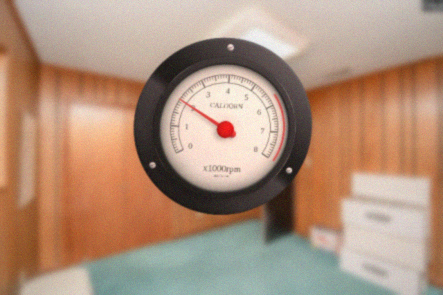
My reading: 2000 rpm
